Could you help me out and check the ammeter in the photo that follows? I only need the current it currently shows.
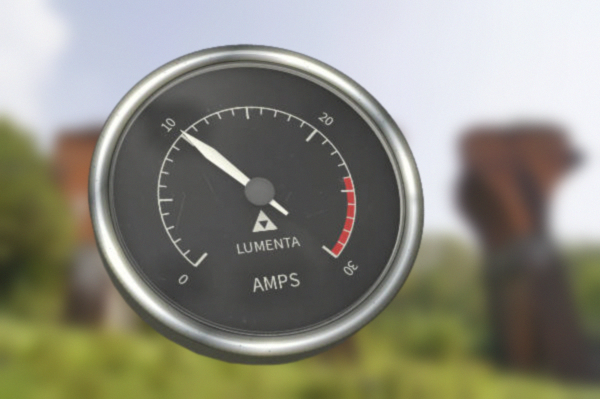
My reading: 10 A
